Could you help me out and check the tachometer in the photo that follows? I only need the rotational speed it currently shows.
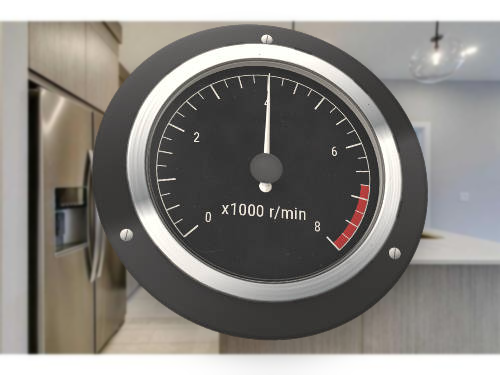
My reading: 4000 rpm
